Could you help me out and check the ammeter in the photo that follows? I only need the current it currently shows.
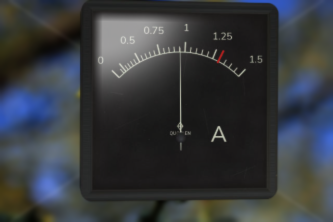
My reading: 0.95 A
